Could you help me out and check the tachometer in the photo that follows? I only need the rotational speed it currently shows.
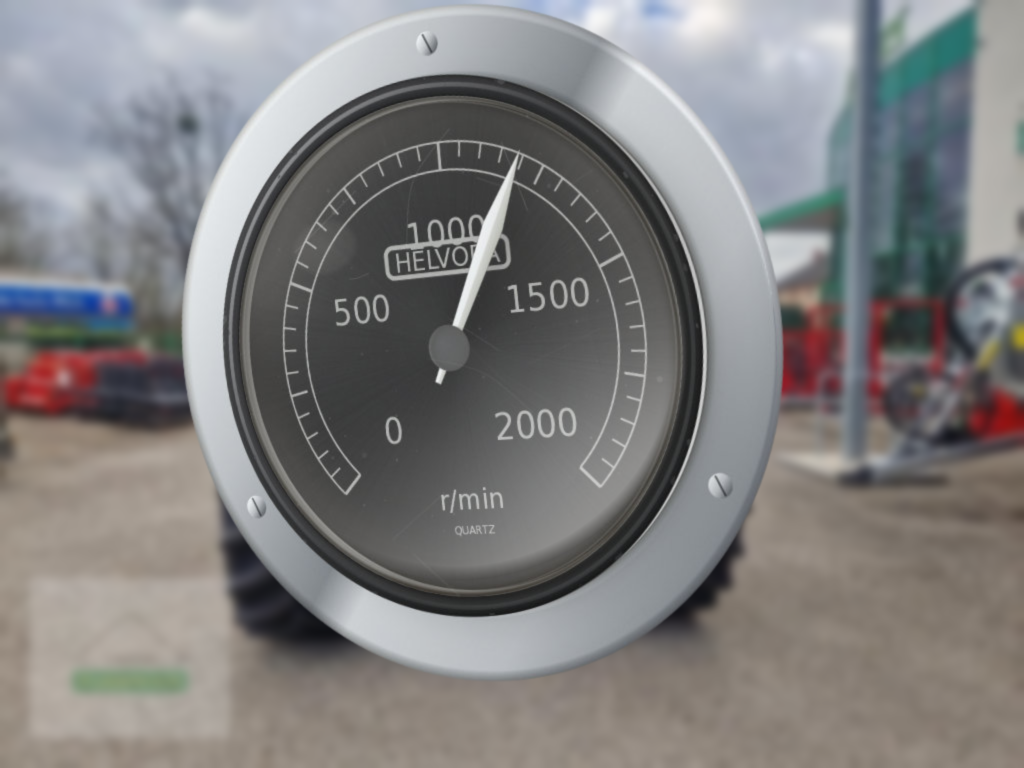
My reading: 1200 rpm
